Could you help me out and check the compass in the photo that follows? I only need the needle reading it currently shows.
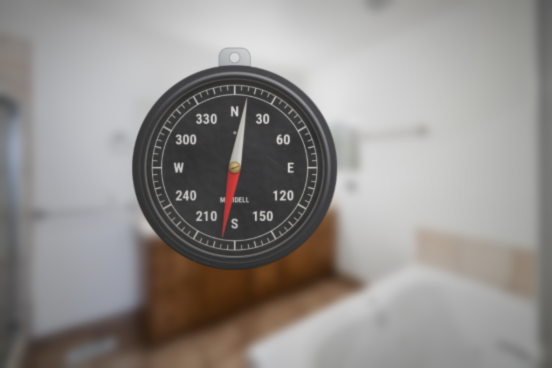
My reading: 190 °
